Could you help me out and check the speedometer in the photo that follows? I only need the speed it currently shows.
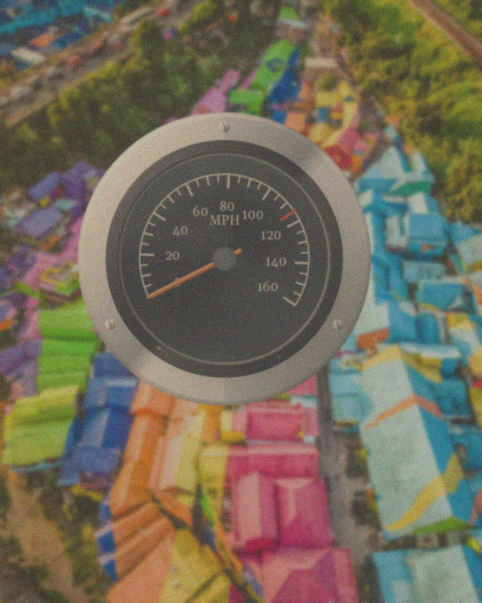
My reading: 0 mph
